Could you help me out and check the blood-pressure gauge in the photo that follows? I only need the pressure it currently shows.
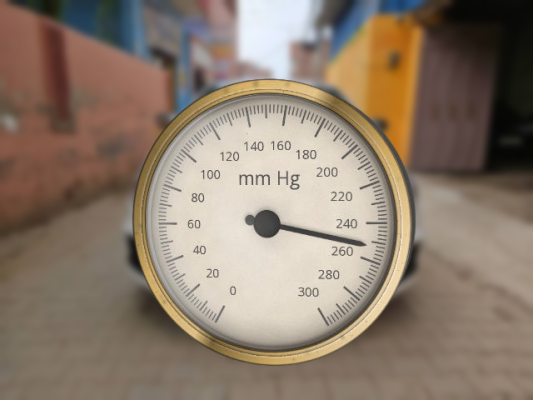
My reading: 252 mmHg
